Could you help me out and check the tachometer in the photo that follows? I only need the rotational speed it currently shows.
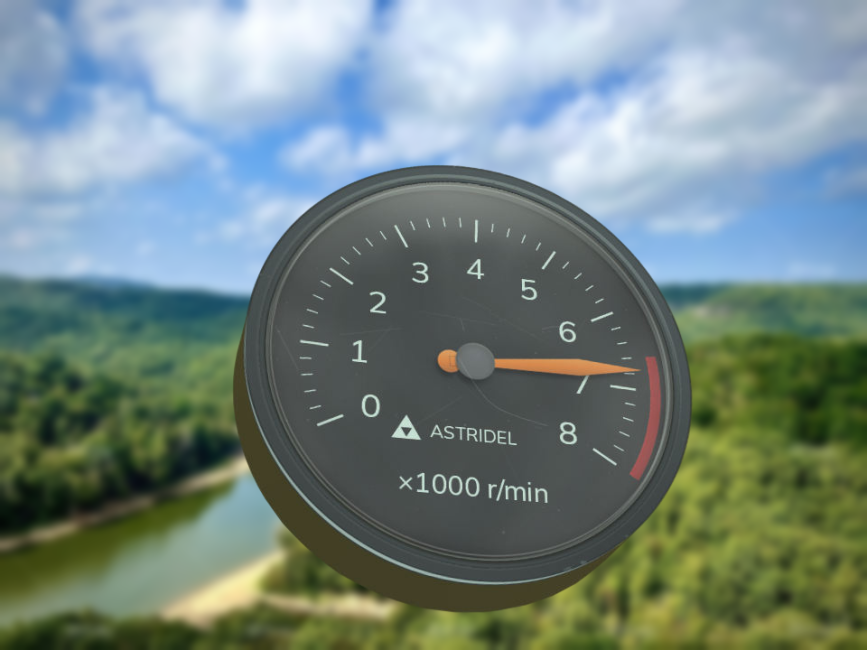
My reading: 6800 rpm
